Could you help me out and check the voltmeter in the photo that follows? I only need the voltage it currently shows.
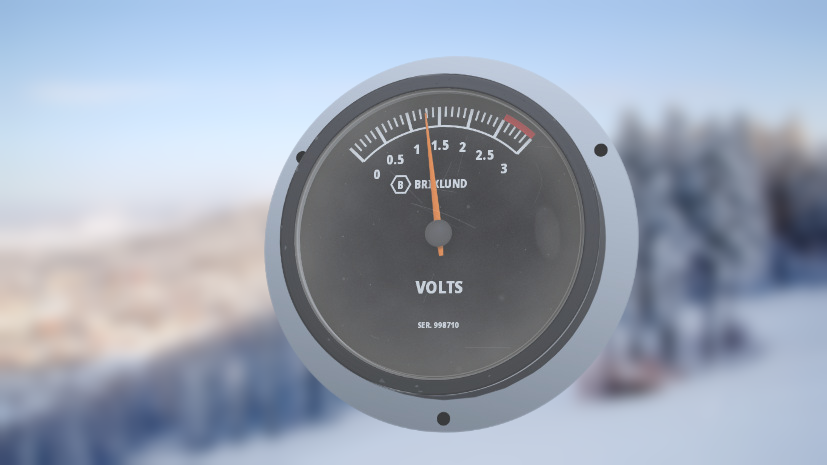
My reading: 1.3 V
